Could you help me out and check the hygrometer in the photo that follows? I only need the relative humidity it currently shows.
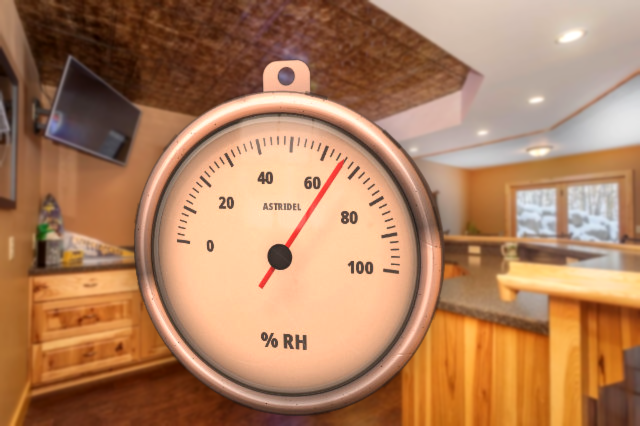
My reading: 66 %
